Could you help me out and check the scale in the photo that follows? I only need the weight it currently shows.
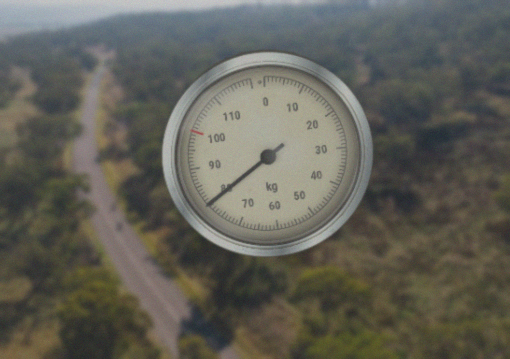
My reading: 80 kg
